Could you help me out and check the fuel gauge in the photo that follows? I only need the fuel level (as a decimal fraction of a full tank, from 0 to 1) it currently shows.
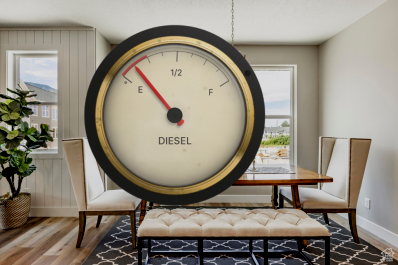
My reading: 0.125
